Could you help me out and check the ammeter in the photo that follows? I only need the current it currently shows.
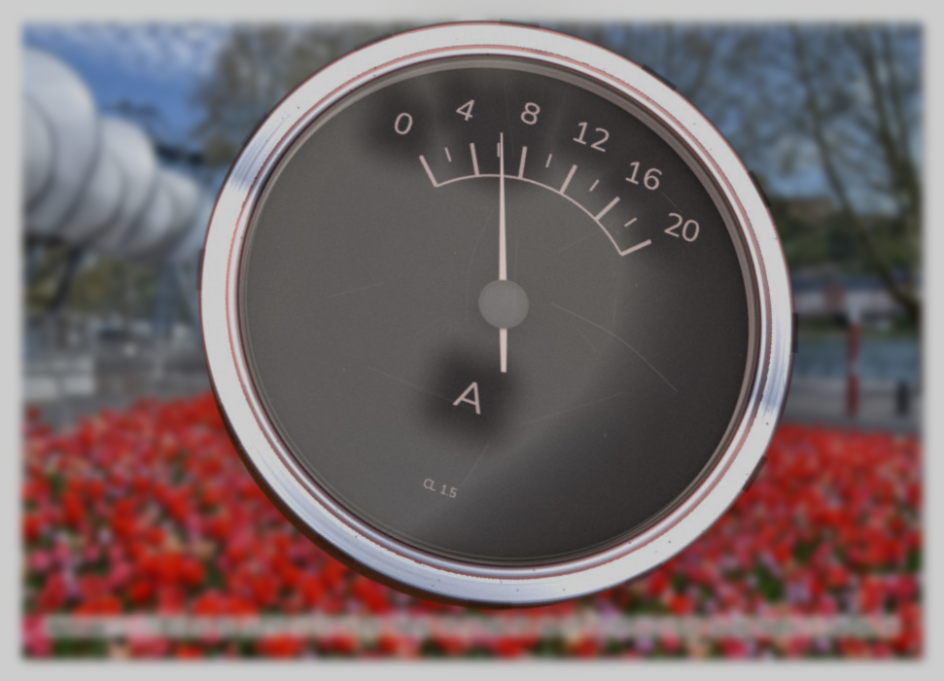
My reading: 6 A
